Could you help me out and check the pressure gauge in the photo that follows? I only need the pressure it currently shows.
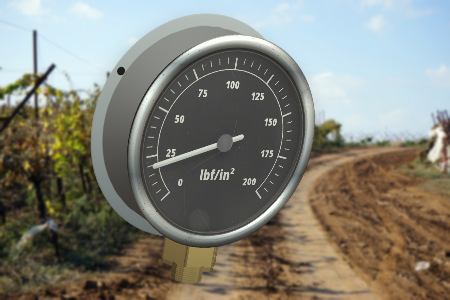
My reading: 20 psi
